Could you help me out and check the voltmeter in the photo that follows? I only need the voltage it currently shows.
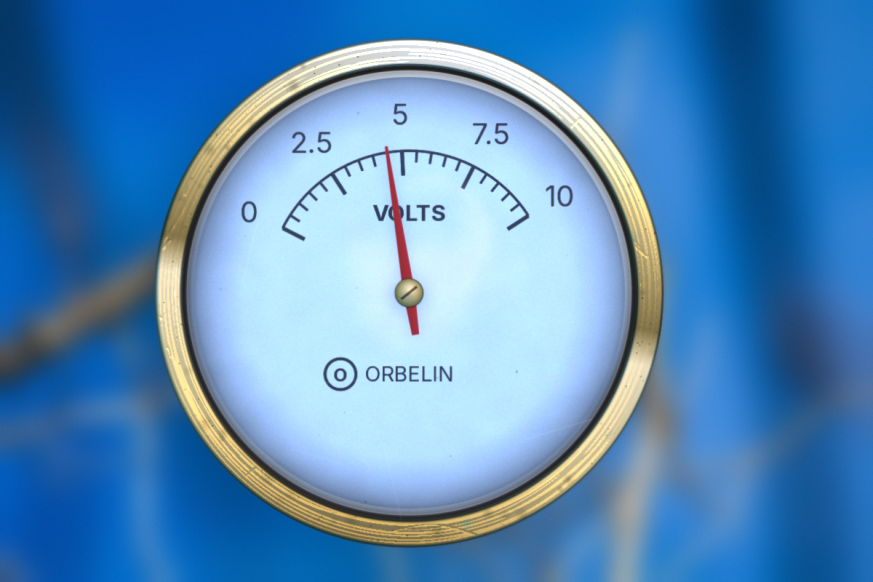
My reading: 4.5 V
